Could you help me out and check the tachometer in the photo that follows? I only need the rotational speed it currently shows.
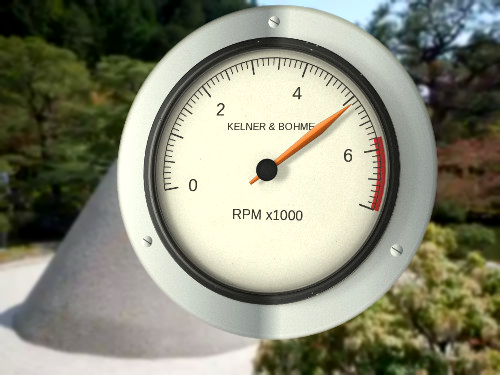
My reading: 5100 rpm
